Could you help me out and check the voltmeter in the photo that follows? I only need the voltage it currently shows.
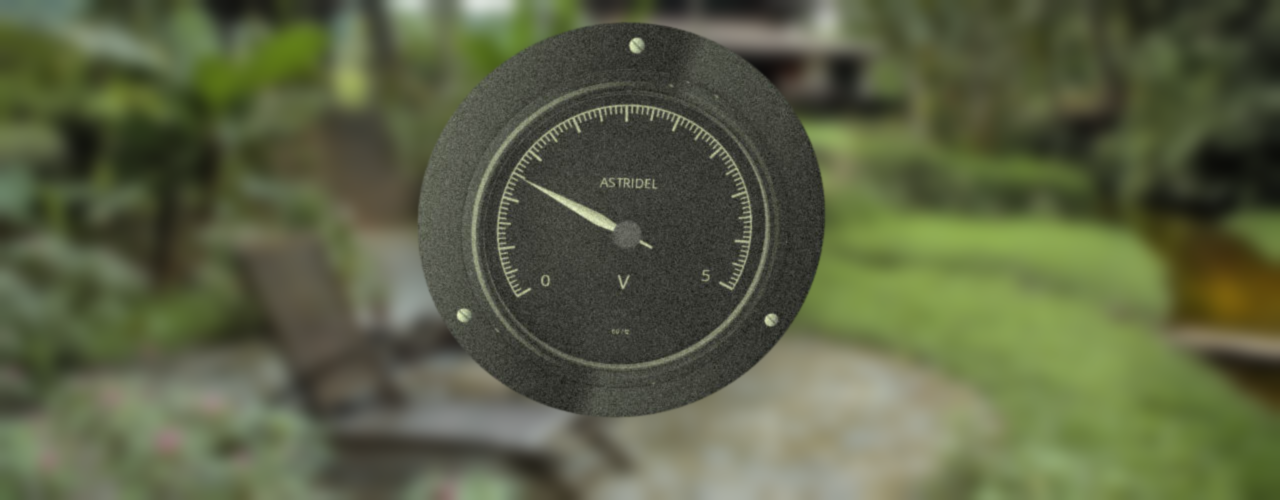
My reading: 1.25 V
